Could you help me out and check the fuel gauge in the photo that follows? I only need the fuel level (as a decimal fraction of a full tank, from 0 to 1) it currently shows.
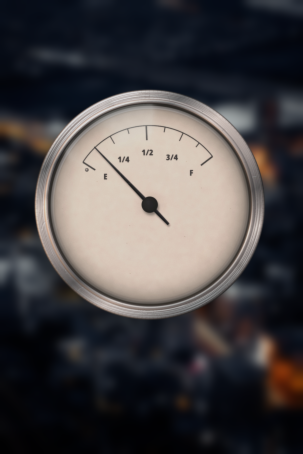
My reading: 0.125
